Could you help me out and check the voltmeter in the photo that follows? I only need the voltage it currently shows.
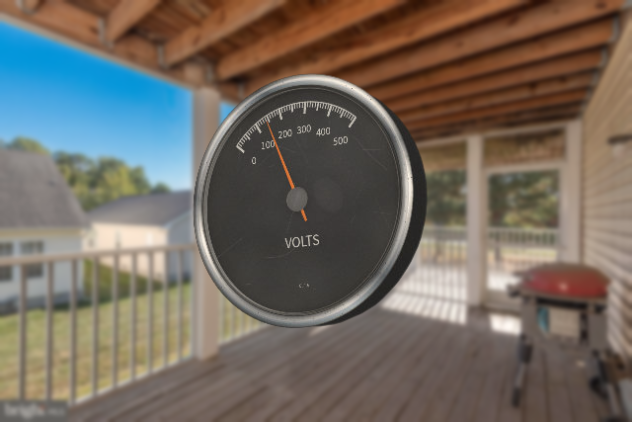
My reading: 150 V
